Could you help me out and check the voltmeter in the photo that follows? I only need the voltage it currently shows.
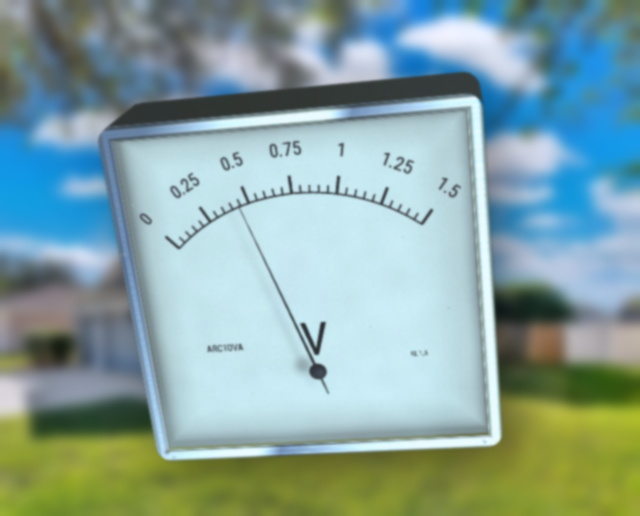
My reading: 0.45 V
